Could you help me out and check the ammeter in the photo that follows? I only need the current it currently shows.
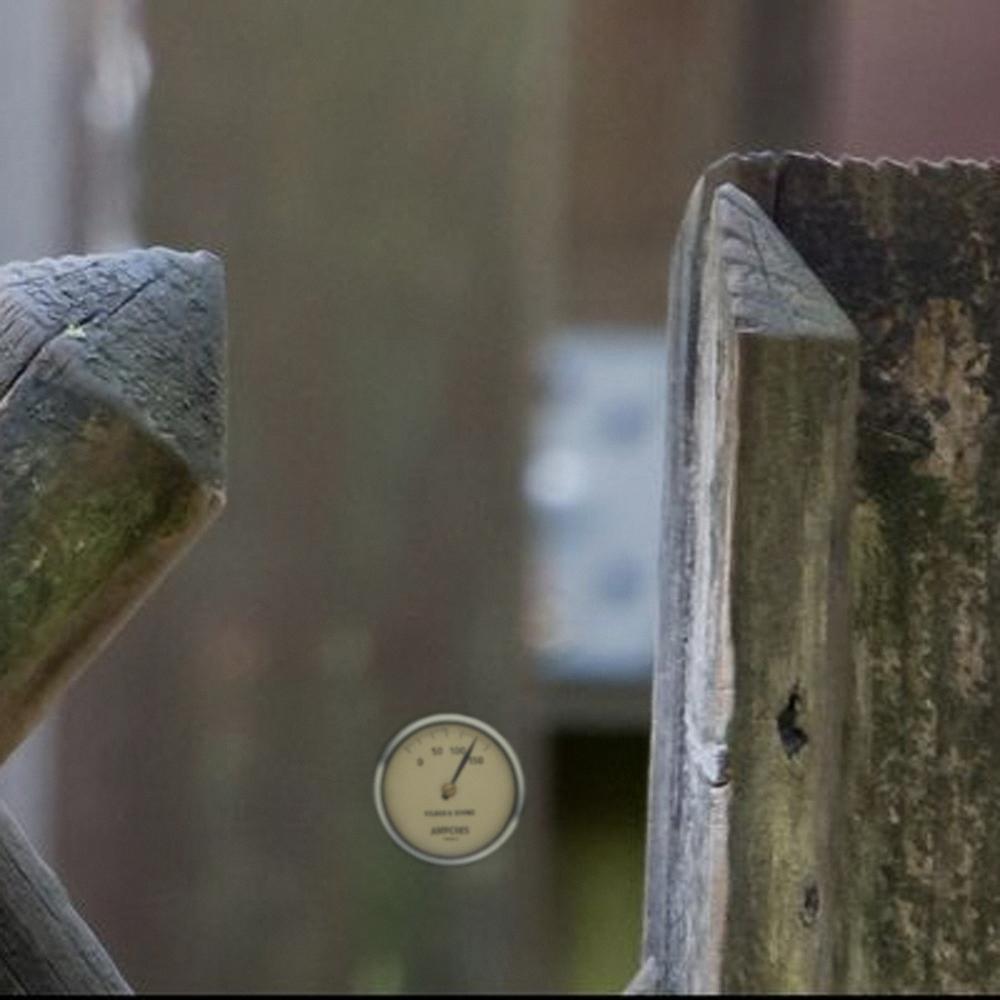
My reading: 125 A
